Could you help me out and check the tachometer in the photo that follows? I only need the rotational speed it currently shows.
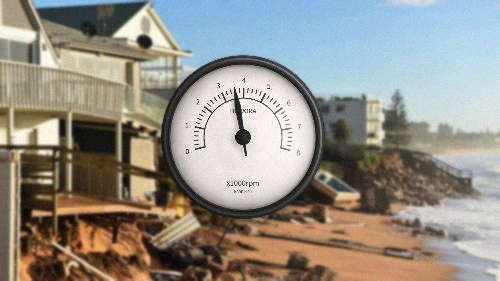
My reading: 3600 rpm
